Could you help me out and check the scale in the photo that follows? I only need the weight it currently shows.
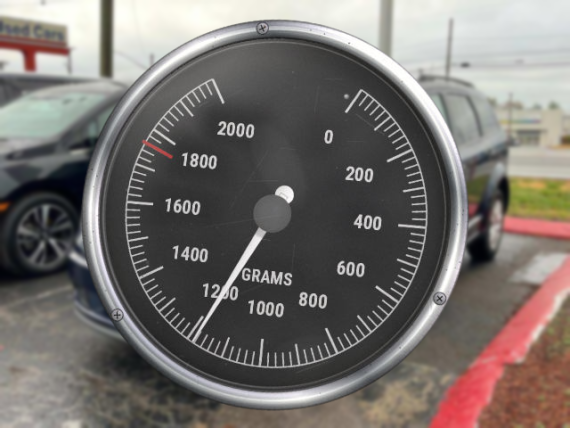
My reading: 1180 g
